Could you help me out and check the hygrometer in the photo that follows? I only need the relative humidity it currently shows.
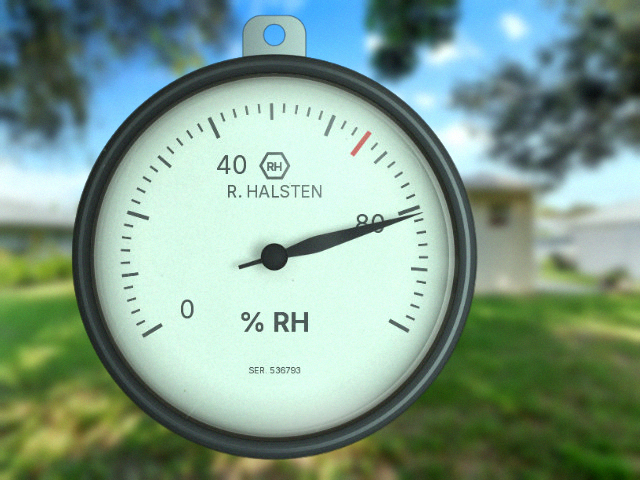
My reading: 81 %
